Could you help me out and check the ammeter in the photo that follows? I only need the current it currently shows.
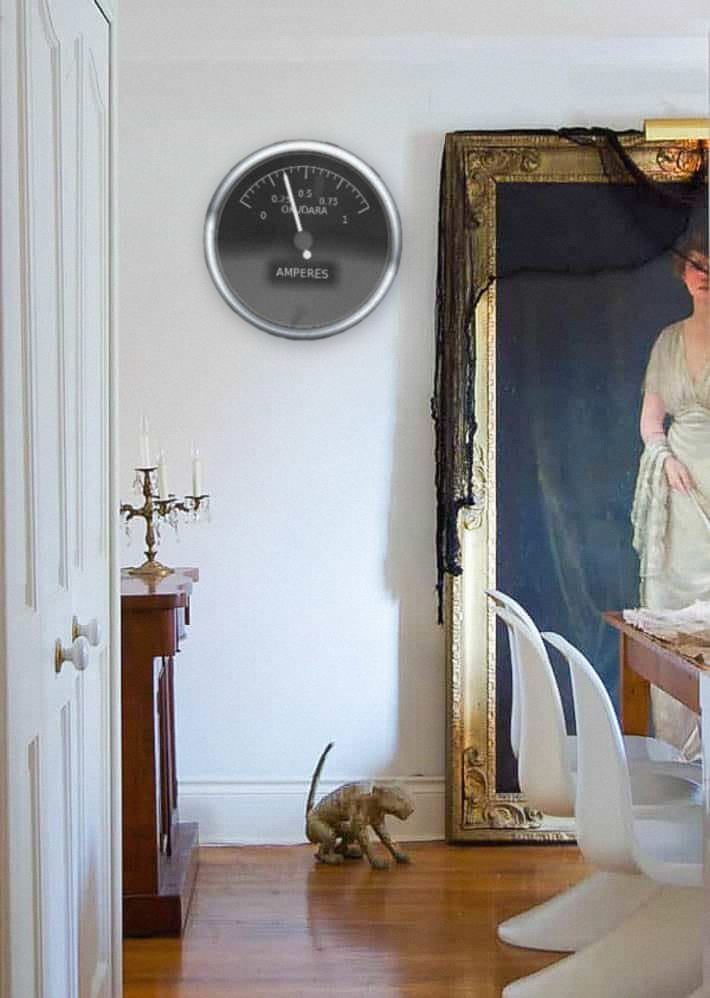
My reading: 0.35 A
